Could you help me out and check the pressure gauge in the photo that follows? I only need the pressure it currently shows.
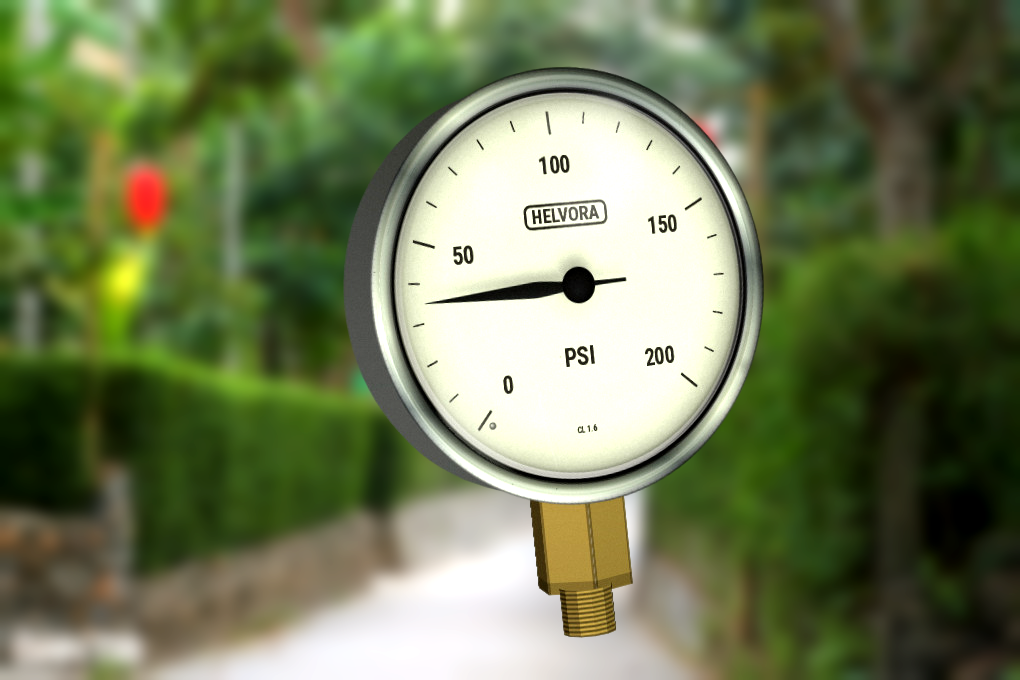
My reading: 35 psi
